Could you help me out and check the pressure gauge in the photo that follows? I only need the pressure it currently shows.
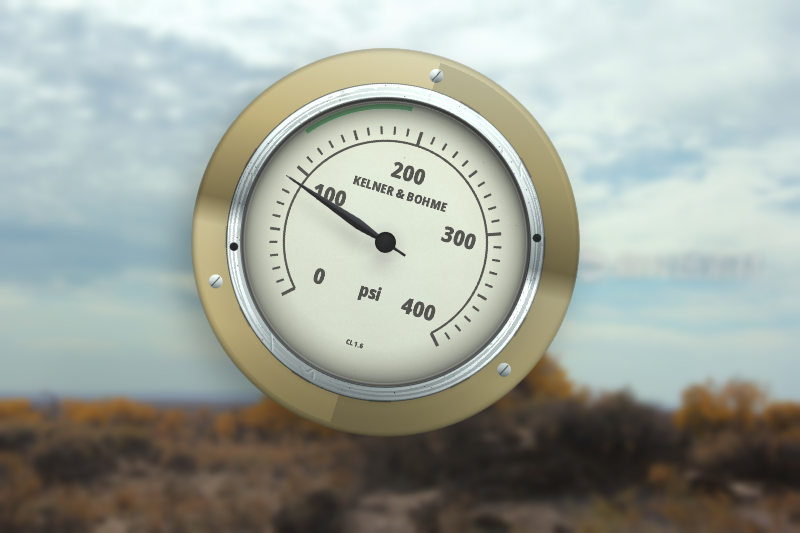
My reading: 90 psi
